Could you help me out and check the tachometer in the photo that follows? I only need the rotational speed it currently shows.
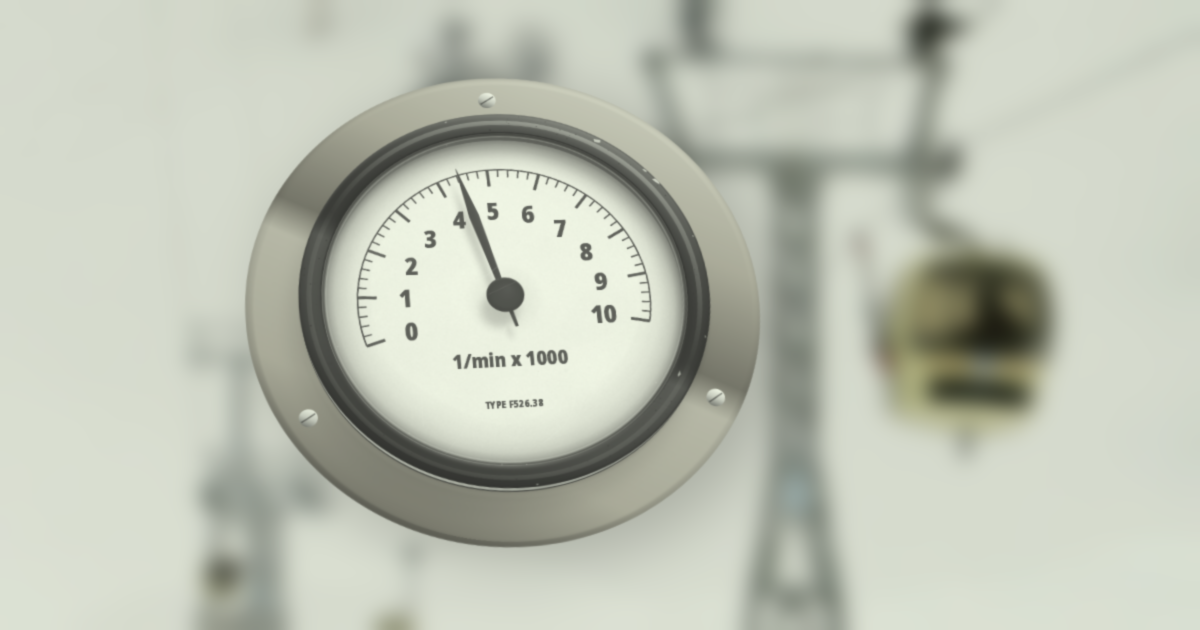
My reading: 4400 rpm
